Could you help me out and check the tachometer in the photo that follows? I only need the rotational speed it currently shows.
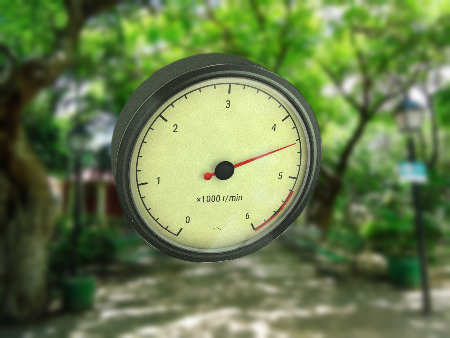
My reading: 4400 rpm
